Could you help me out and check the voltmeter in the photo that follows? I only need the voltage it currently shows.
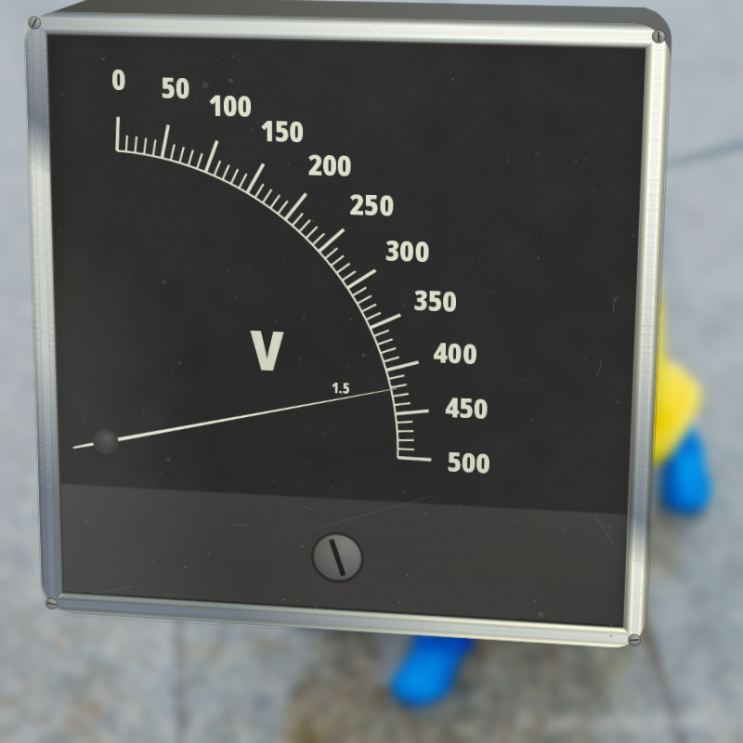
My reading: 420 V
